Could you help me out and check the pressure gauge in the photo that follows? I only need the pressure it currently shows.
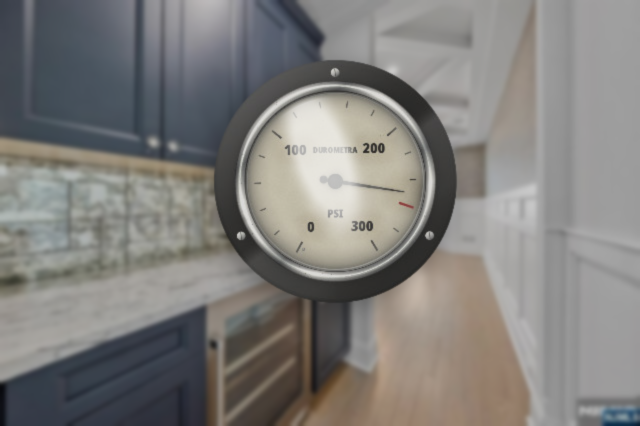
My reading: 250 psi
